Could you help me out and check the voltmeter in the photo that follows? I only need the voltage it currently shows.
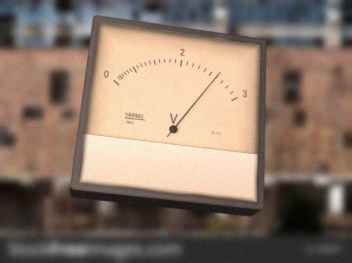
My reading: 2.6 V
